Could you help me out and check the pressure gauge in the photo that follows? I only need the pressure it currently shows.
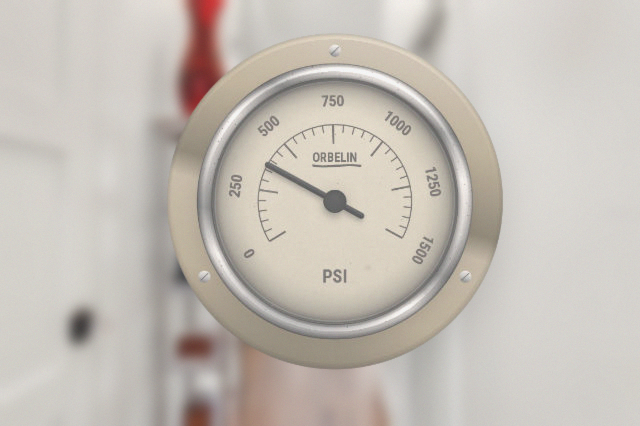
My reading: 375 psi
